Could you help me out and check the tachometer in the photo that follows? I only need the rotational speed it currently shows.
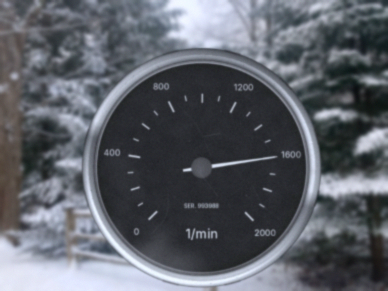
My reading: 1600 rpm
